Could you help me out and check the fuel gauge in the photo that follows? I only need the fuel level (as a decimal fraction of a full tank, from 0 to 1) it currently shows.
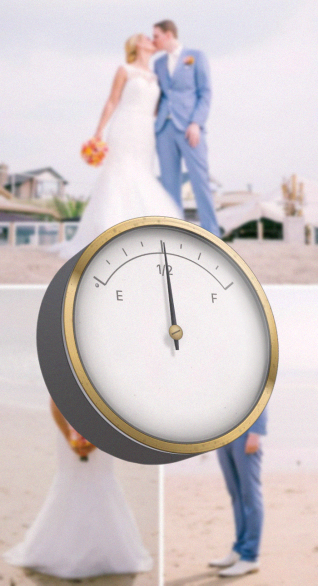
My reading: 0.5
